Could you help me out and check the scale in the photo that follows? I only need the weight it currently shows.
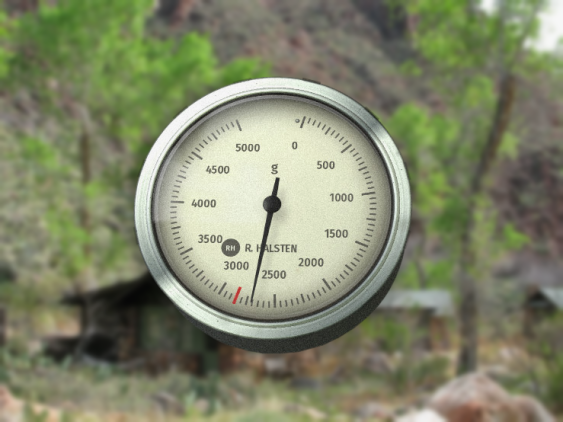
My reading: 2700 g
